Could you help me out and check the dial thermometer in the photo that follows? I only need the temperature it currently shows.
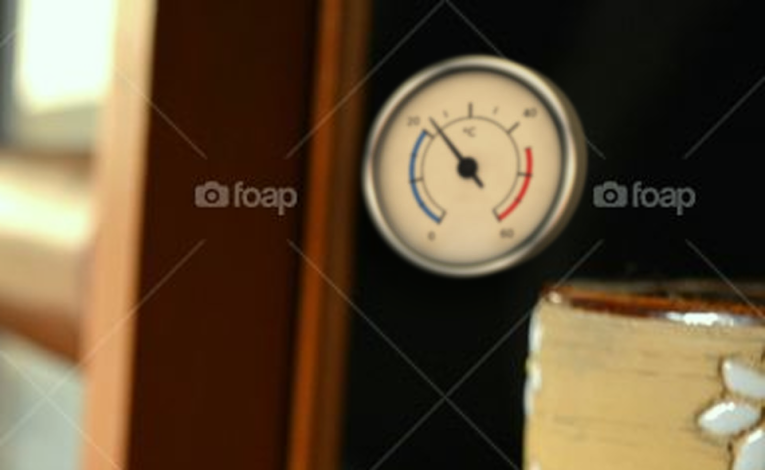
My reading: 22.5 °C
